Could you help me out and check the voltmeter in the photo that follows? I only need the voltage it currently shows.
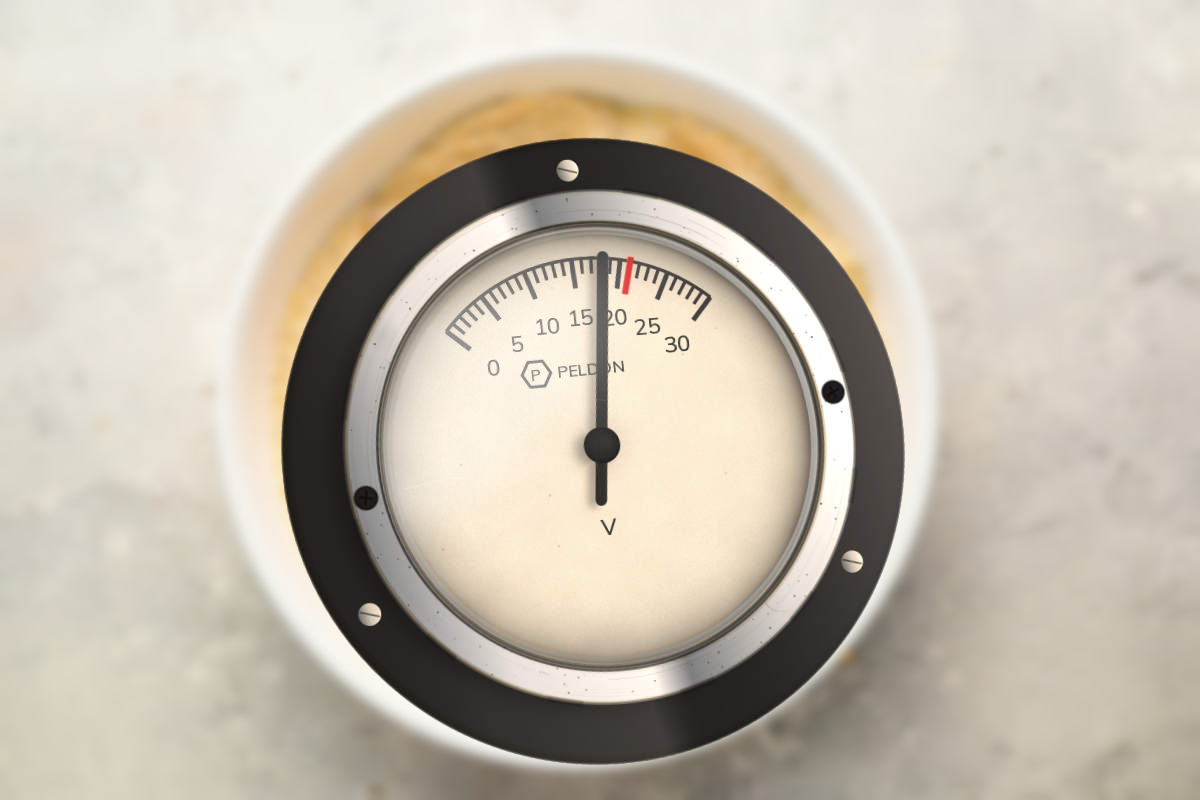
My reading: 18 V
